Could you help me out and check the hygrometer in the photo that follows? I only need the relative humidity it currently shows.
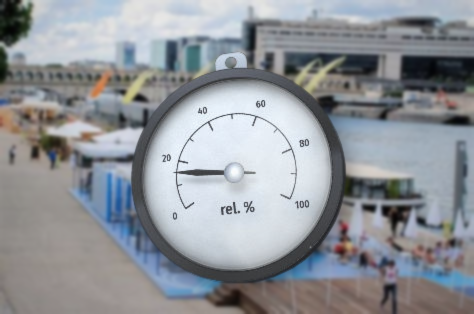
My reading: 15 %
